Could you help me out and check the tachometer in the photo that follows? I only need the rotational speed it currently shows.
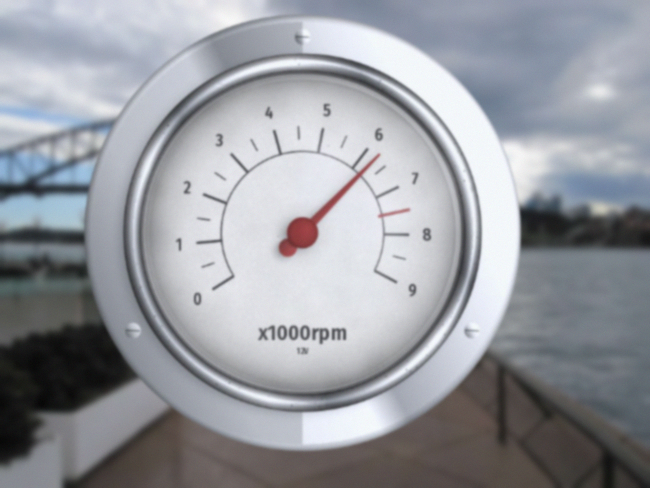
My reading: 6250 rpm
